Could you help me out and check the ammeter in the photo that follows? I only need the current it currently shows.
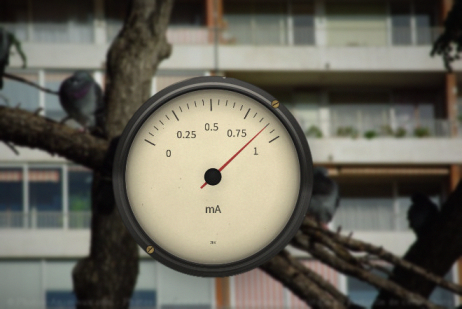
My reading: 0.9 mA
